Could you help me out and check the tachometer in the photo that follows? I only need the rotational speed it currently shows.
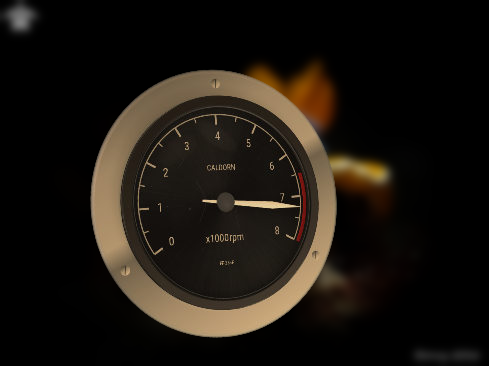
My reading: 7250 rpm
